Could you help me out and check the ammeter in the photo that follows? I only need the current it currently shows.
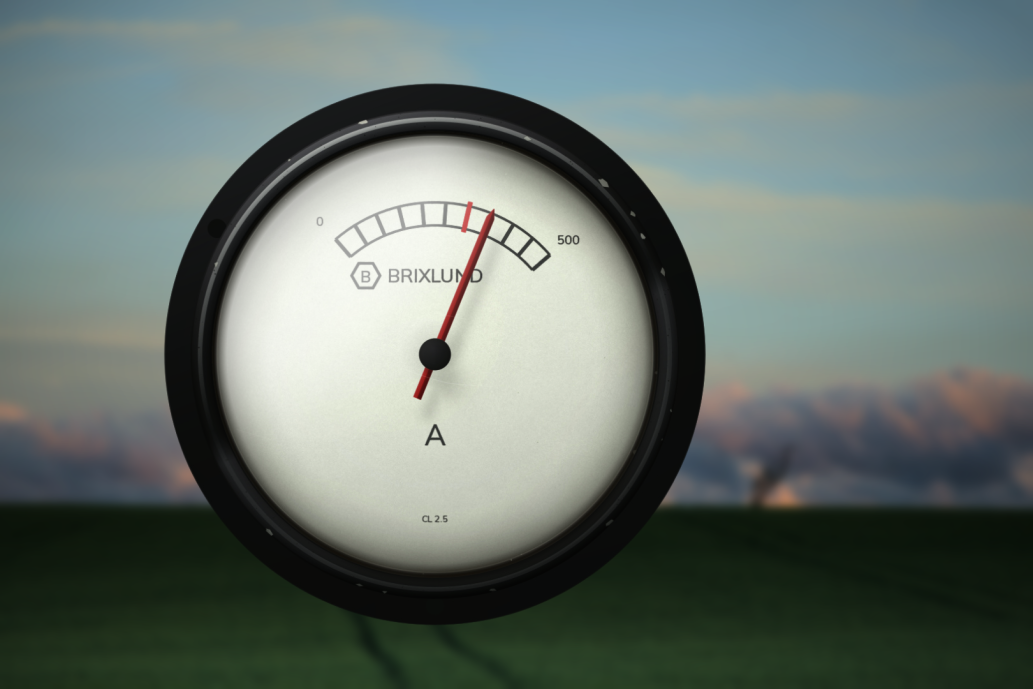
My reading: 350 A
